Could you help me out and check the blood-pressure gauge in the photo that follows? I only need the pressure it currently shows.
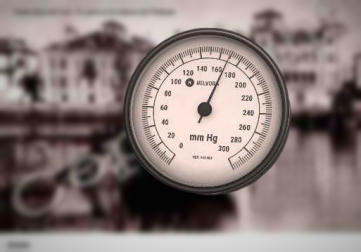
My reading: 170 mmHg
